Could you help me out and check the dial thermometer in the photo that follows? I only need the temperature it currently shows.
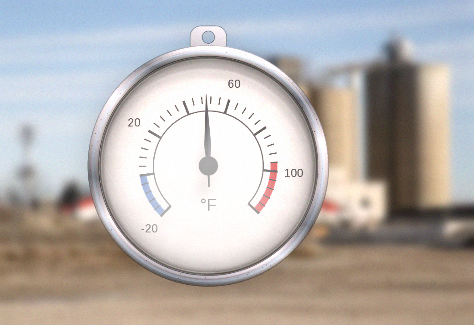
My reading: 50 °F
